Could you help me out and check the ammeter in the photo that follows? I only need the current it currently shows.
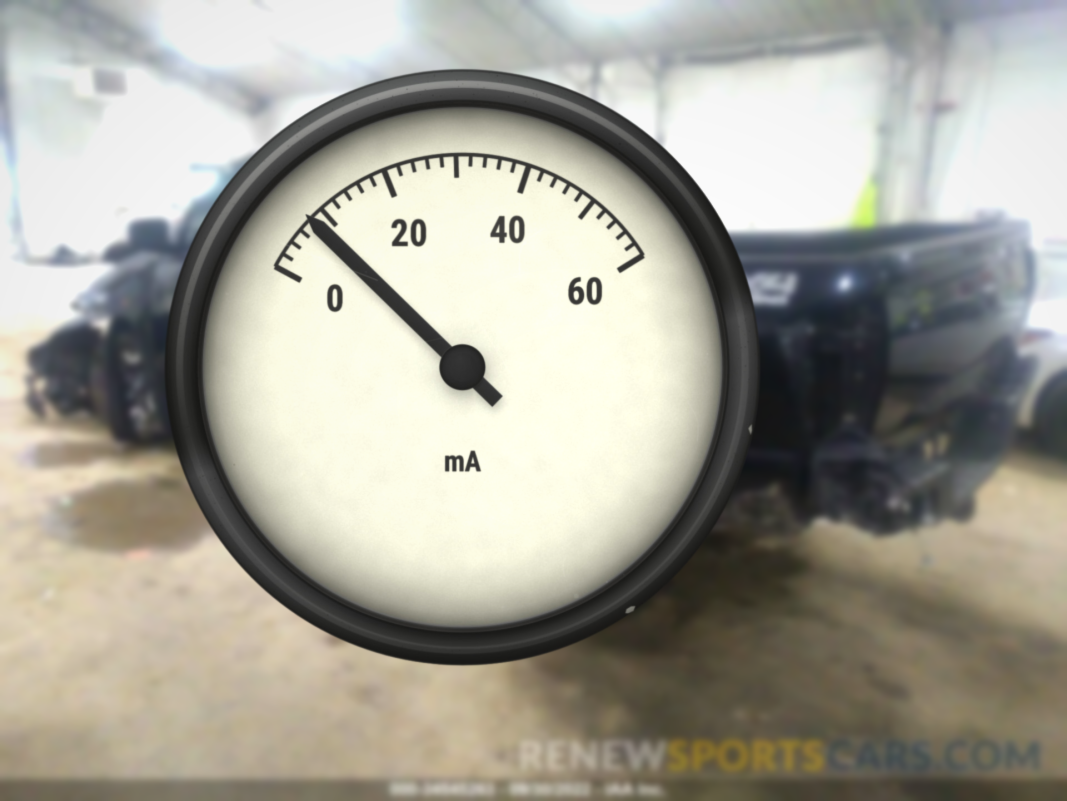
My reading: 8 mA
